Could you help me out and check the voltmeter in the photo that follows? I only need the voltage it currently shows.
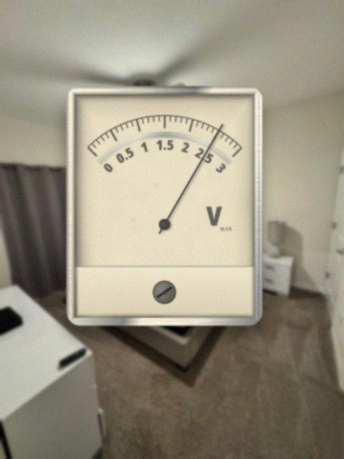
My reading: 2.5 V
